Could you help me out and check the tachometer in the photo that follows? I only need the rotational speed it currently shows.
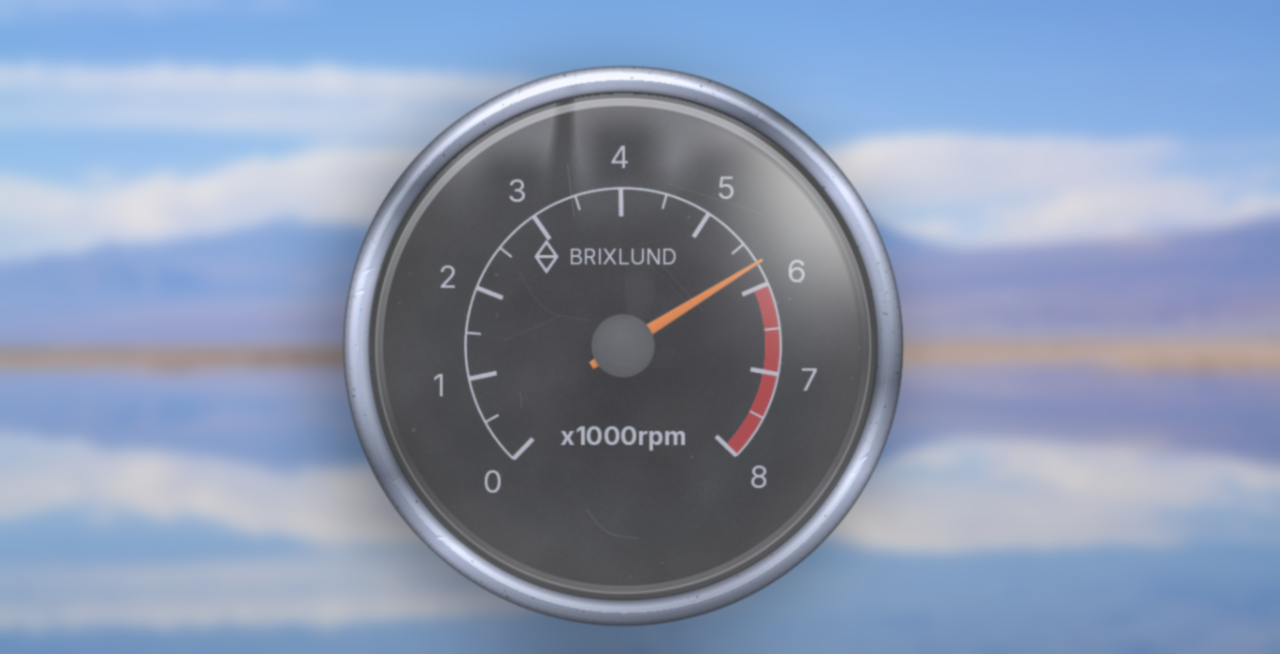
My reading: 5750 rpm
